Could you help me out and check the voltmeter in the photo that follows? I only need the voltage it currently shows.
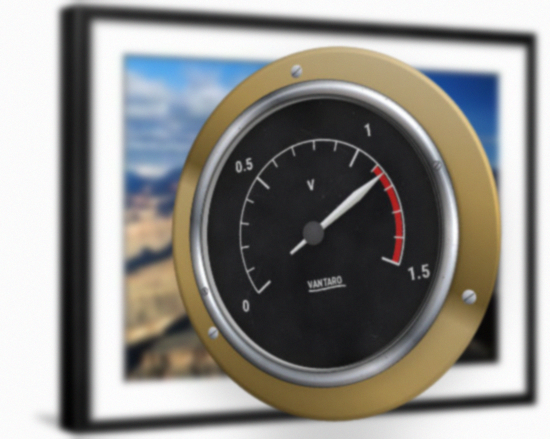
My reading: 1.15 V
